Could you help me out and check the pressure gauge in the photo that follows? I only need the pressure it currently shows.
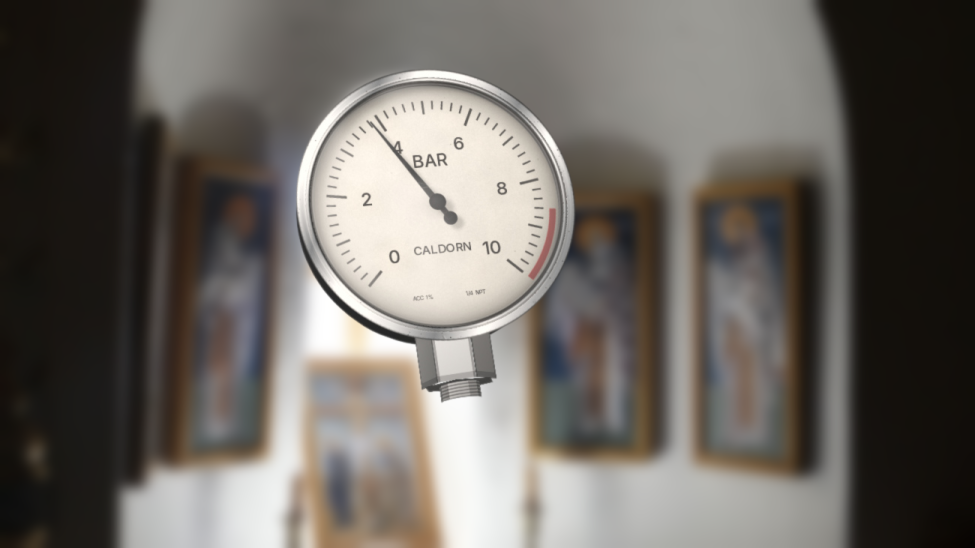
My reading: 3.8 bar
